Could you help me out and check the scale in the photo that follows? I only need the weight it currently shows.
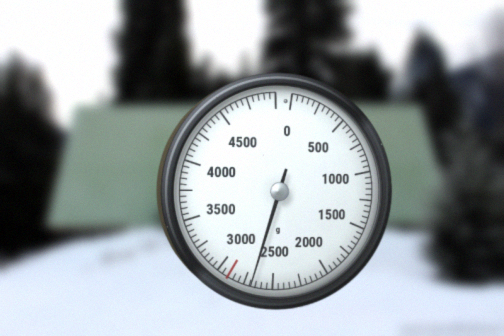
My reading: 2700 g
